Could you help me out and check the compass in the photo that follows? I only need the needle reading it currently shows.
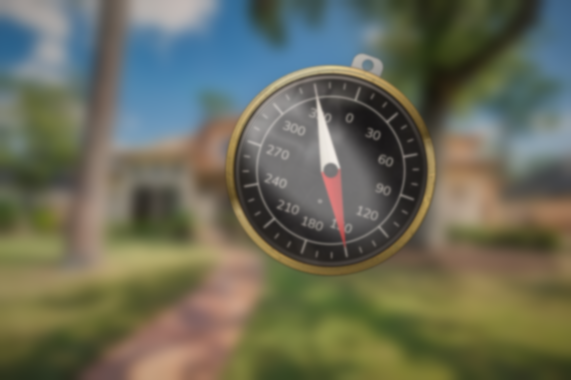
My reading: 150 °
